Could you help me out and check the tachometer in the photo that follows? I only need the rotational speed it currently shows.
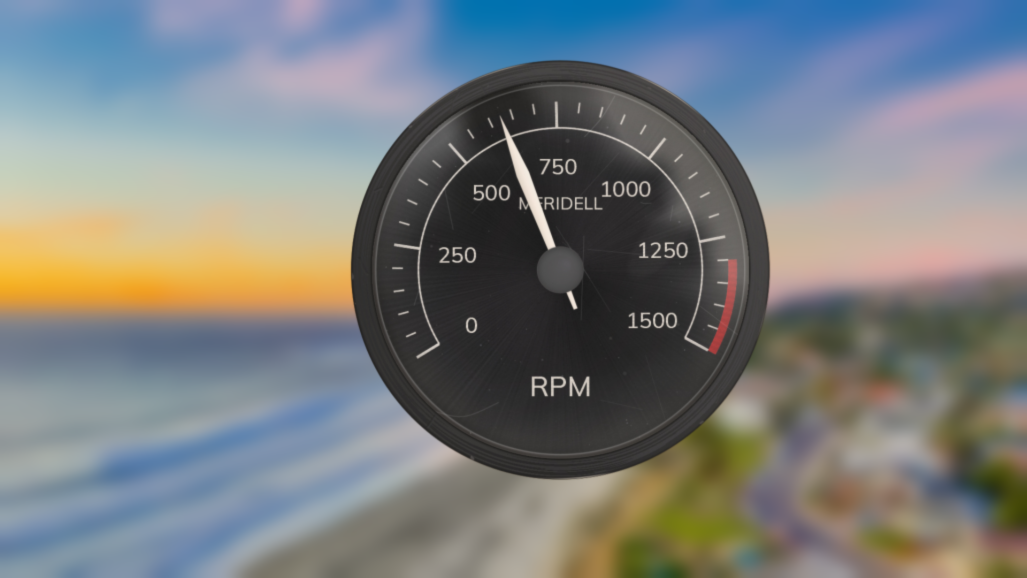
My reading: 625 rpm
